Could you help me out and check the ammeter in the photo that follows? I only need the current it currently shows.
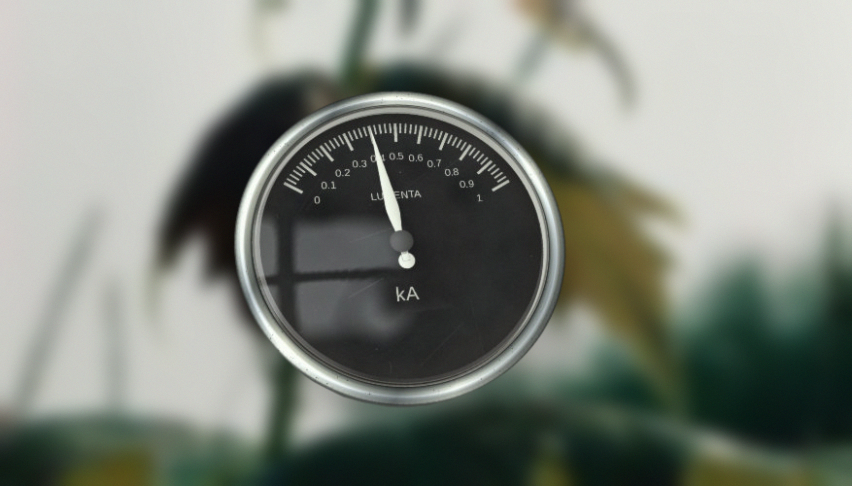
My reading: 0.4 kA
